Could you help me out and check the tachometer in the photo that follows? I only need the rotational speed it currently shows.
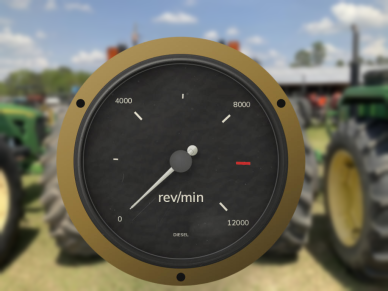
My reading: 0 rpm
